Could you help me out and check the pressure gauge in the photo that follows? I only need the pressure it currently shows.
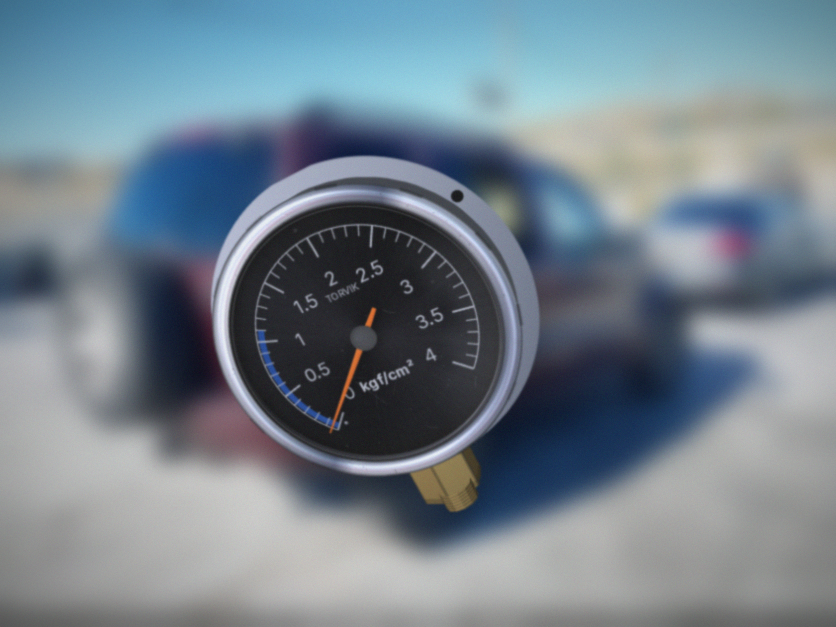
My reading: 0.05 kg/cm²
